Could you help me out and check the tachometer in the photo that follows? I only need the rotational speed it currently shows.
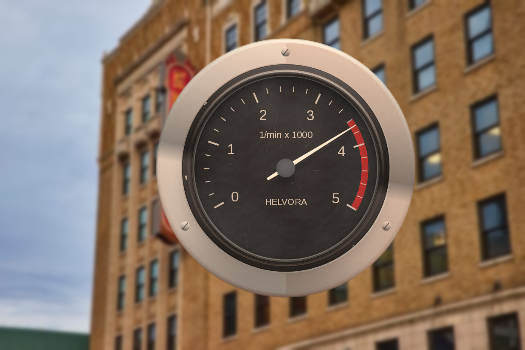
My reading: 3700 rpm
